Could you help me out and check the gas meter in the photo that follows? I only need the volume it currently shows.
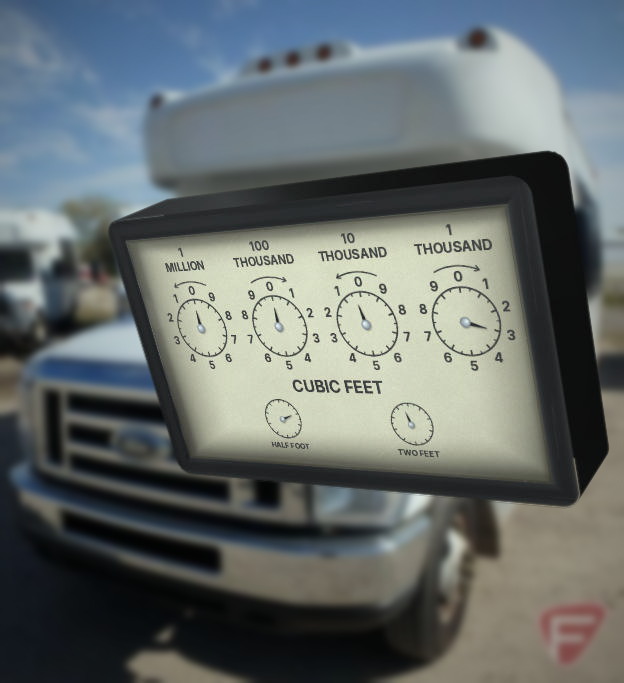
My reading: 300 ft³
